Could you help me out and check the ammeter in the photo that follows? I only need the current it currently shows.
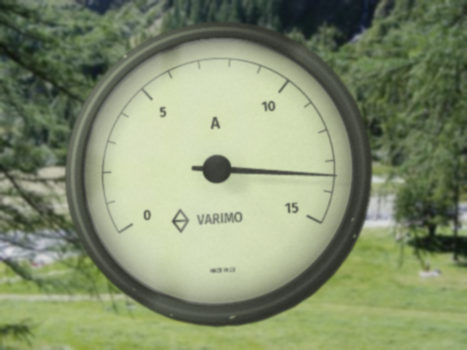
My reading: 13.5 A
